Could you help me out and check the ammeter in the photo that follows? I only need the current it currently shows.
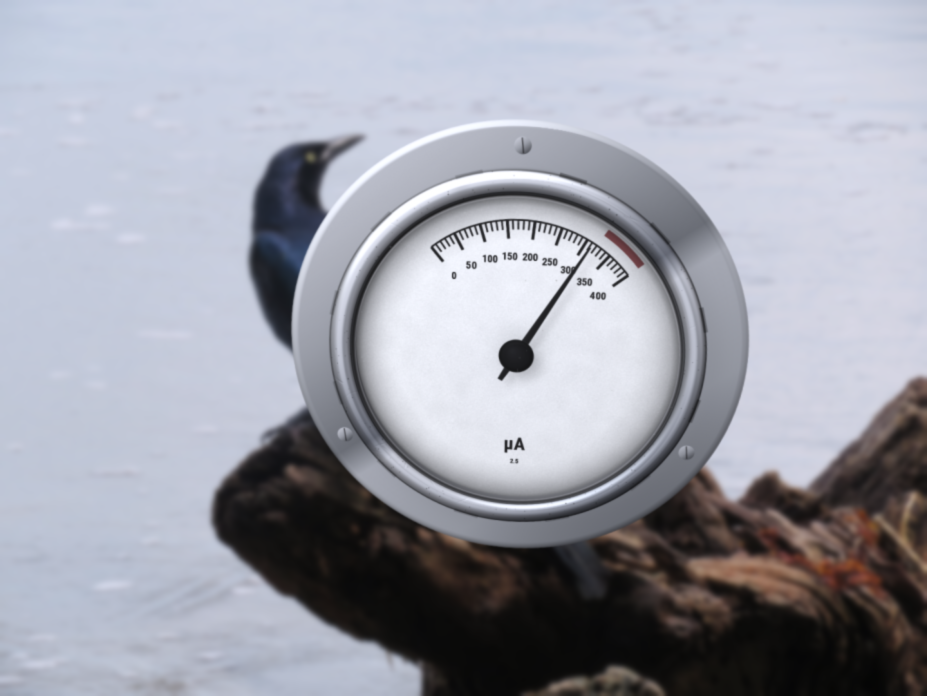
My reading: 310 µA
